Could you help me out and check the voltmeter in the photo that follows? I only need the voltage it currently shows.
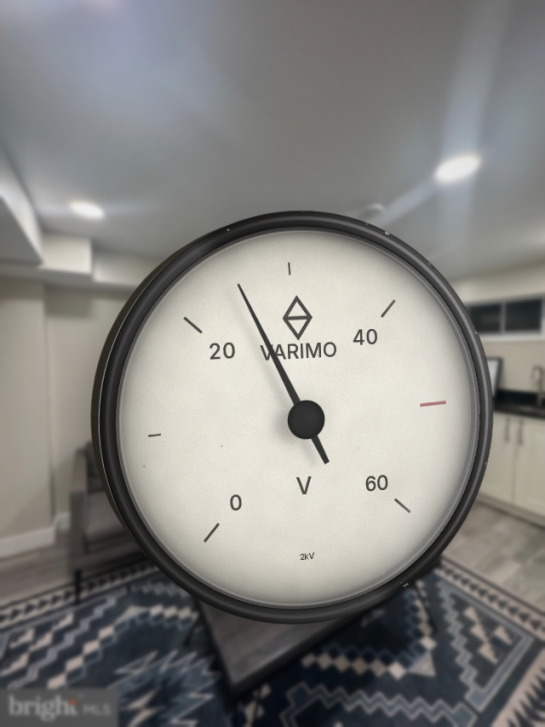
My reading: 25 V
